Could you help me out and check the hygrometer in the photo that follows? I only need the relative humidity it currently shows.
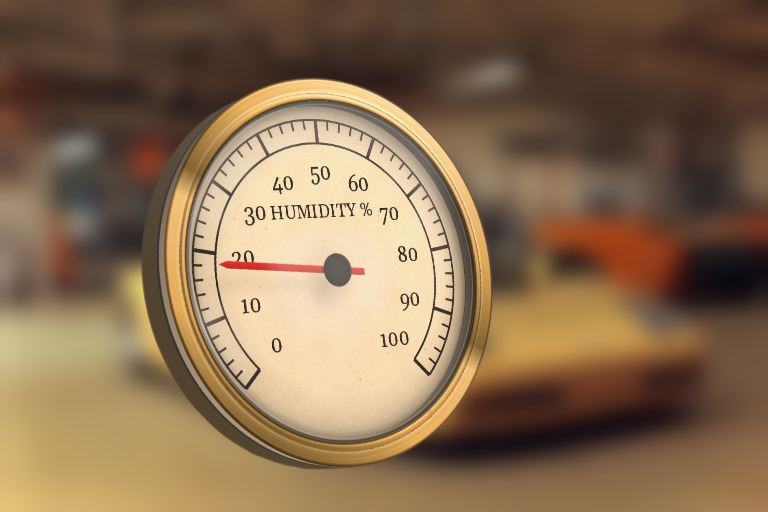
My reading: 18 %
